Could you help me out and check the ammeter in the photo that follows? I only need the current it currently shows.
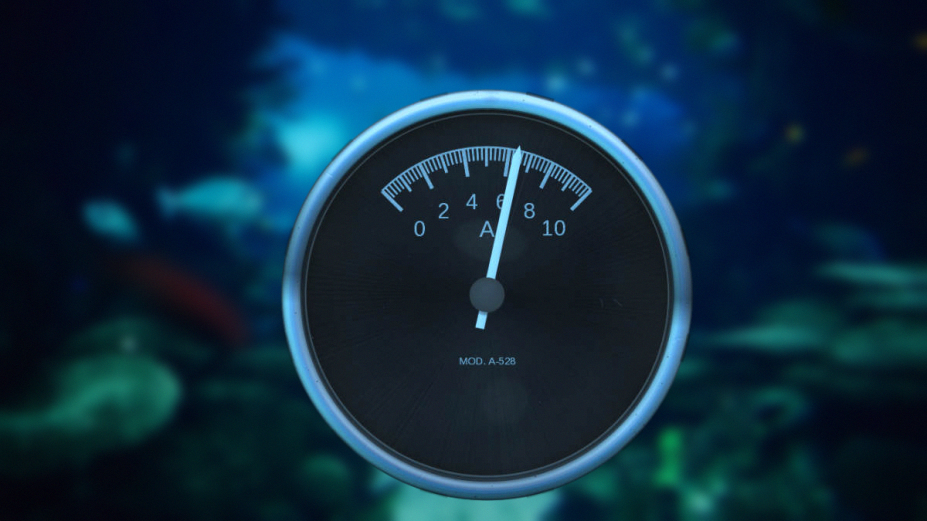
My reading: 6.4 A
